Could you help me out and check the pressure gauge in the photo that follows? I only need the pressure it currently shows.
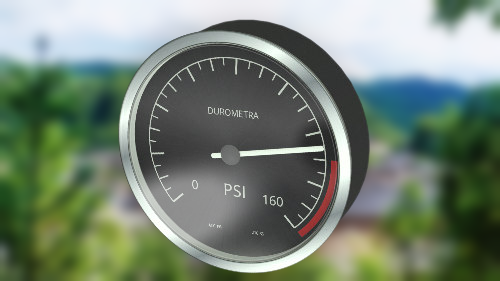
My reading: 125 psi
